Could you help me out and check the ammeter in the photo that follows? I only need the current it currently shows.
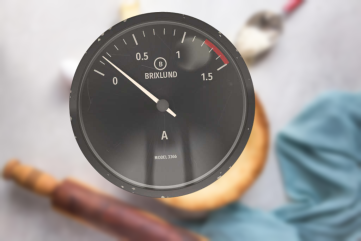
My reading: 0.15 A
